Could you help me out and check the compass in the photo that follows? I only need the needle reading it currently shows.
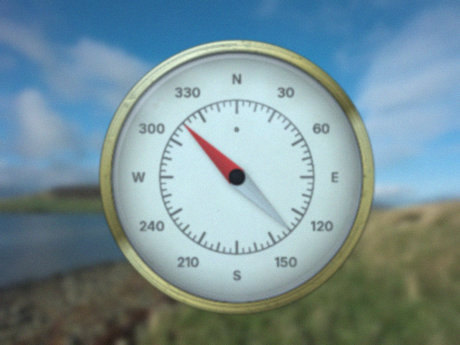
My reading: 315 °
